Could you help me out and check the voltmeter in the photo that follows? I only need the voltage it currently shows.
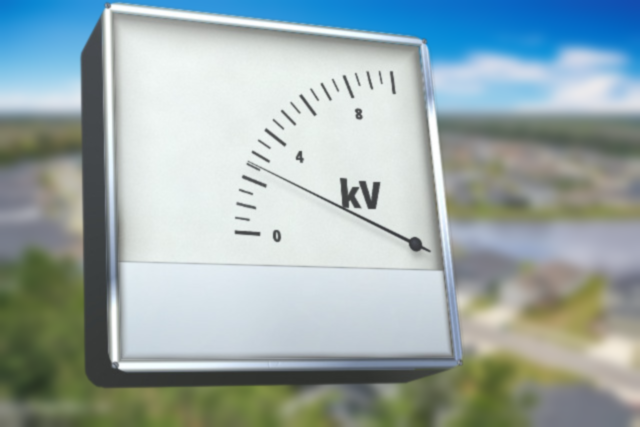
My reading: 2.5 kV
